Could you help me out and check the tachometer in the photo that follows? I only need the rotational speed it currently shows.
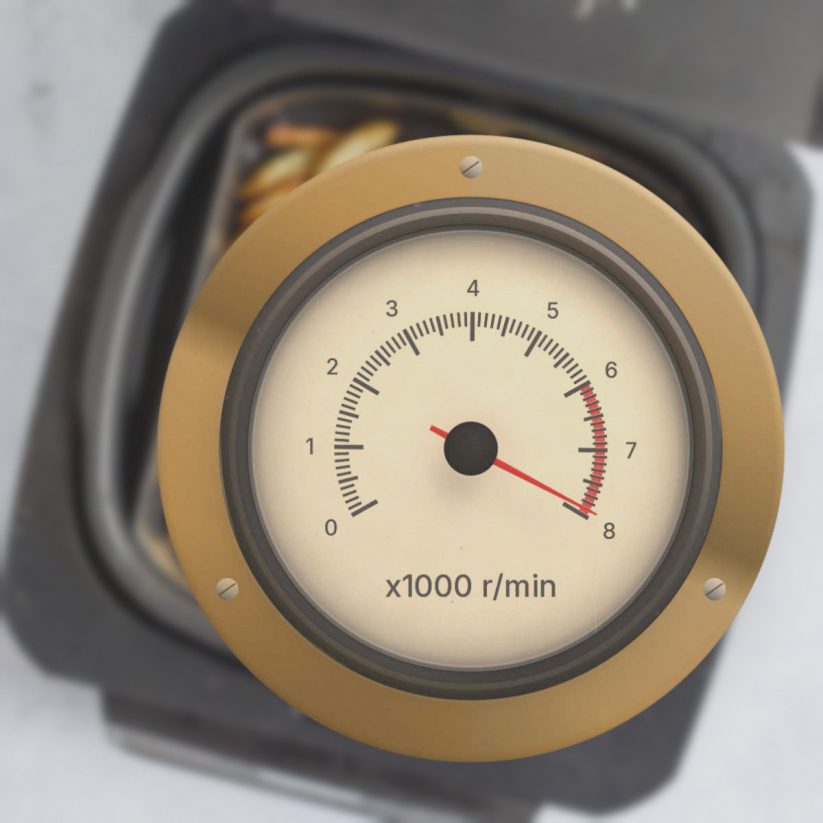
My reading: 7900 rpm
